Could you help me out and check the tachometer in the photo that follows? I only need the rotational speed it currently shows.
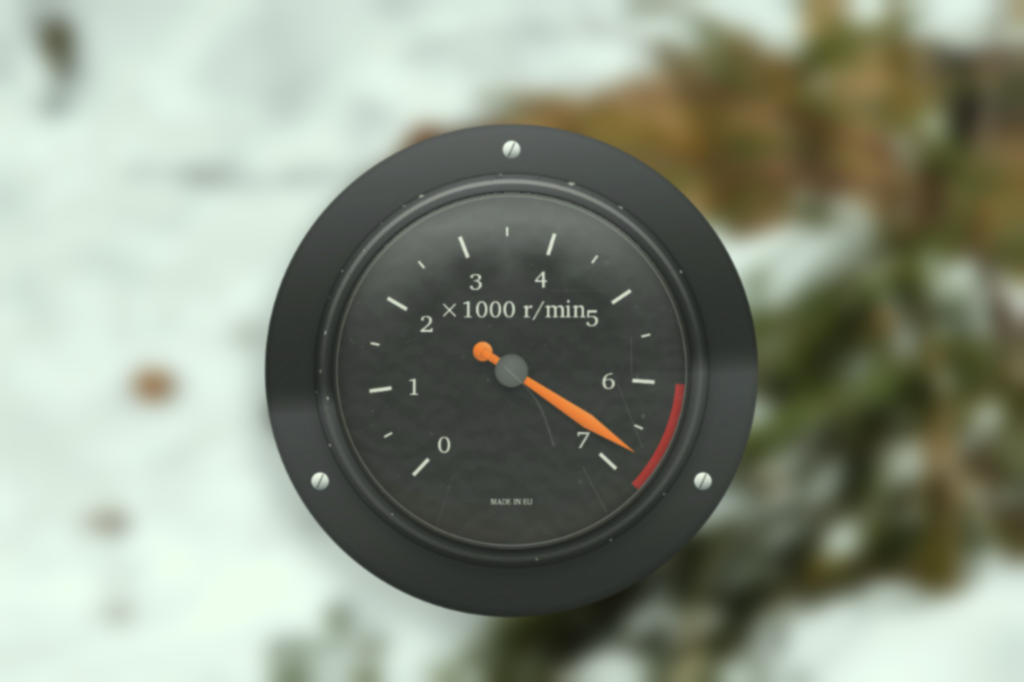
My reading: 6750 rpm
